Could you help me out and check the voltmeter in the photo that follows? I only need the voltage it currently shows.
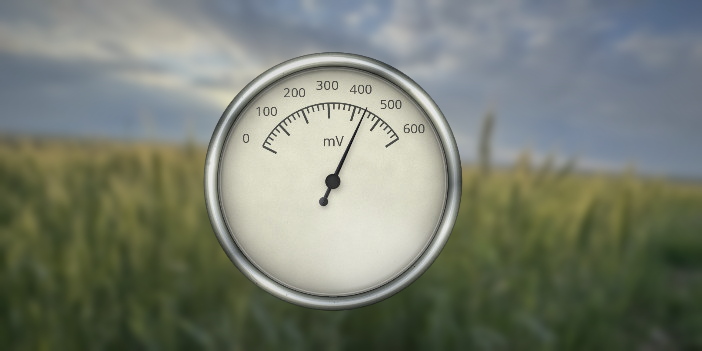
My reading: 440 mV
